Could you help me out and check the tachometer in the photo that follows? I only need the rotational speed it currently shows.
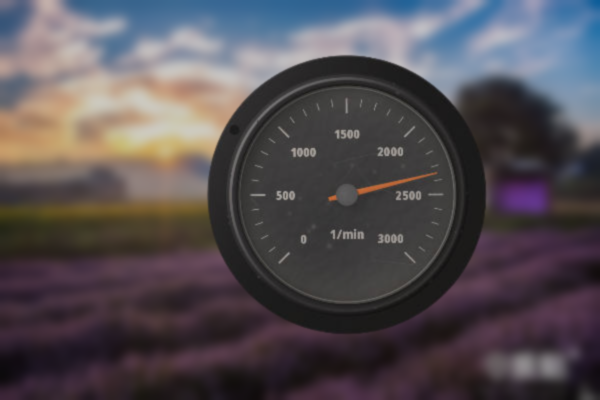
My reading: 2350 rpm
